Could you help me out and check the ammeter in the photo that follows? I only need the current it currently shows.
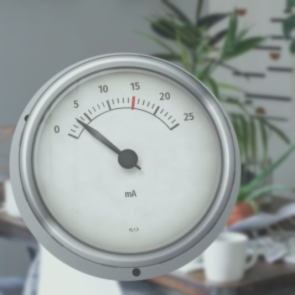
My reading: 3 mA
